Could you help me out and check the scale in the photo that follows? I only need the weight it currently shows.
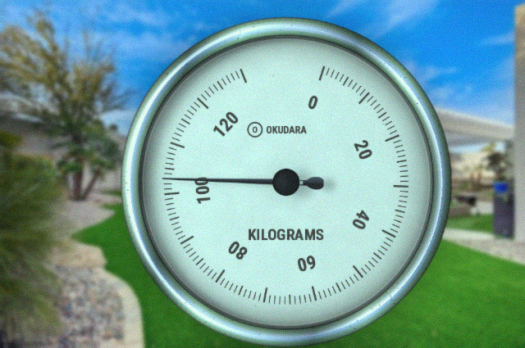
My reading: 103 kg
